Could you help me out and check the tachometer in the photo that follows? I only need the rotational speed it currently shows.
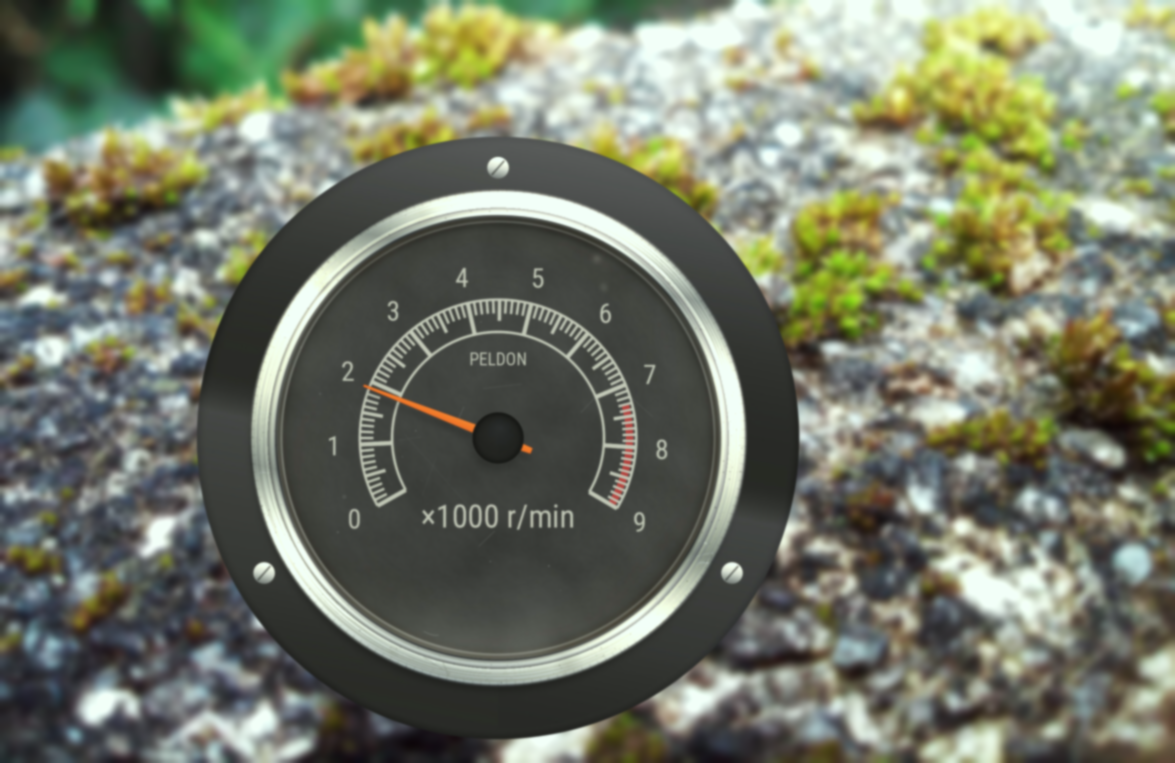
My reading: 1900 rpm
